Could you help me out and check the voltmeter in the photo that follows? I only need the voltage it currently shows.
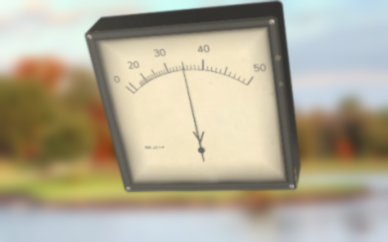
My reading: 35 V
